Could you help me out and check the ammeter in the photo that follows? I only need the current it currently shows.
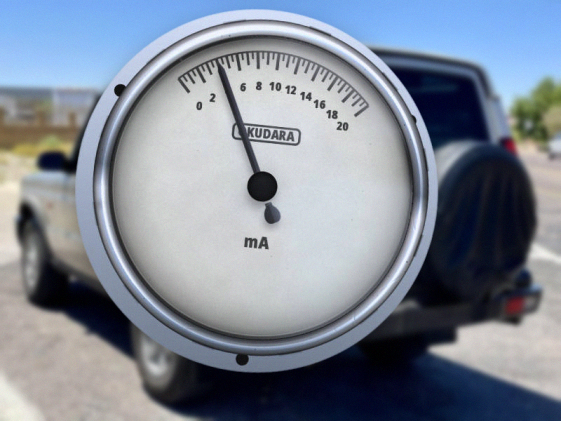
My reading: 4 mA
